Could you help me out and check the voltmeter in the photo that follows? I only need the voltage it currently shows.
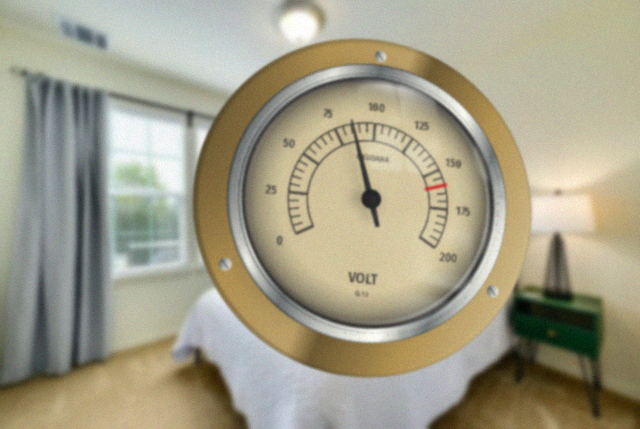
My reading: 85 V
